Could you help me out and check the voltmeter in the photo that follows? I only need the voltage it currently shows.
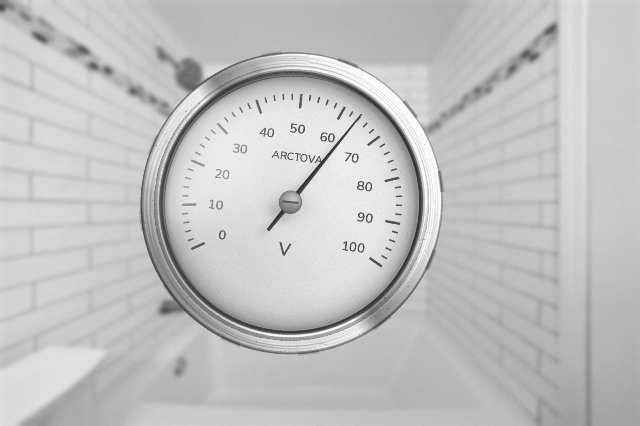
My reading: 64 V
